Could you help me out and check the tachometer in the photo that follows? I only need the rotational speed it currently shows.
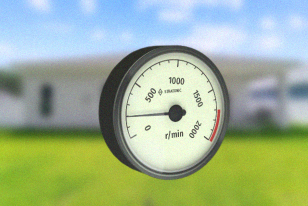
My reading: 200 rpm
